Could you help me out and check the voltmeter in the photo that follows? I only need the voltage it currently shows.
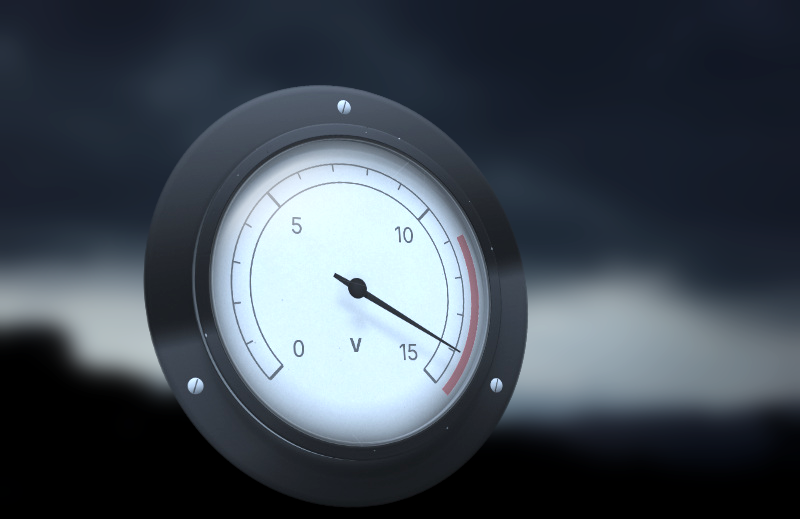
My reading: 14 V
